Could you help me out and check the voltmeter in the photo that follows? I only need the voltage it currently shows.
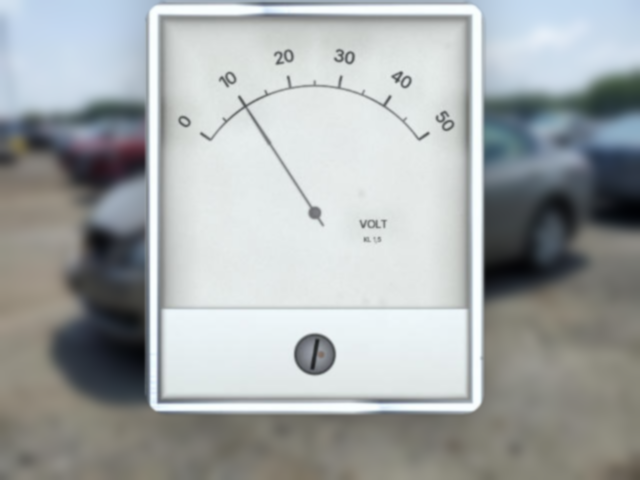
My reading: 10 V
